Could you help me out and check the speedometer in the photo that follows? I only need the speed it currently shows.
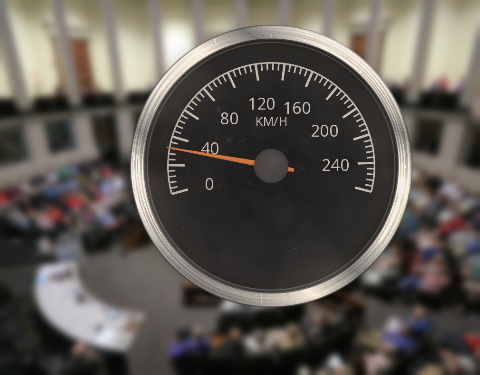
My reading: 32 km/h
